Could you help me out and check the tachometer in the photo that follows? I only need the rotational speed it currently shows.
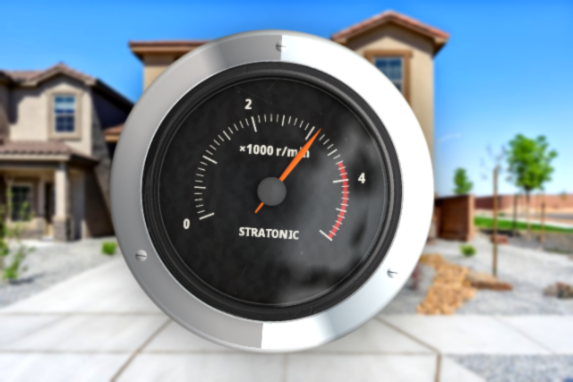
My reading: 3100 rpm
